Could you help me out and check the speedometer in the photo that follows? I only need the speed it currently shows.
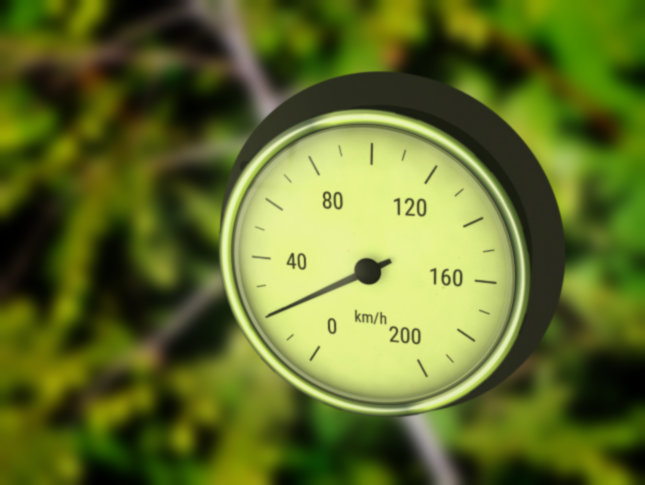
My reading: 20 km/h
